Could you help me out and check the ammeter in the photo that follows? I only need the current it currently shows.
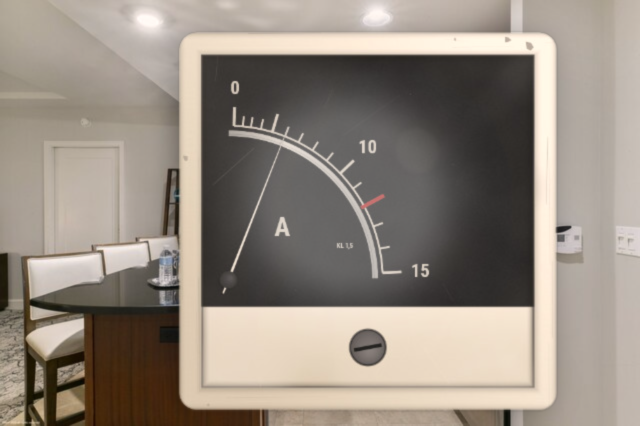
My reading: 6 A
